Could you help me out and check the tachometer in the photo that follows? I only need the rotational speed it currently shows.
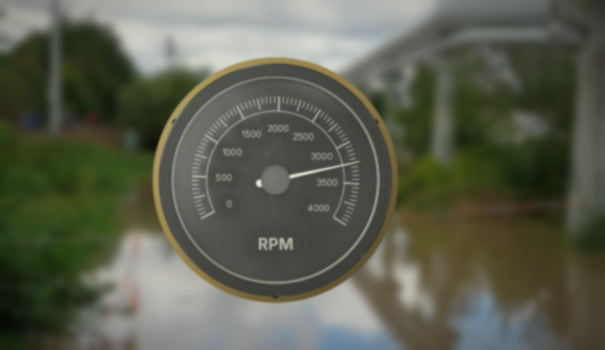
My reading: 3250 rpm
